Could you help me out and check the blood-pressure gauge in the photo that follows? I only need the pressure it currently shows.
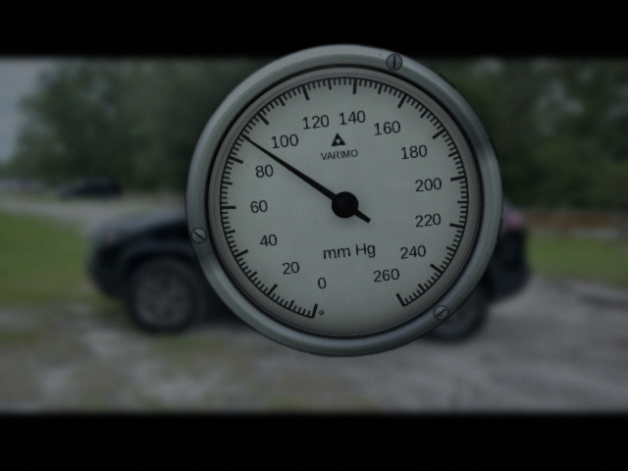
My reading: 90 mmHg
